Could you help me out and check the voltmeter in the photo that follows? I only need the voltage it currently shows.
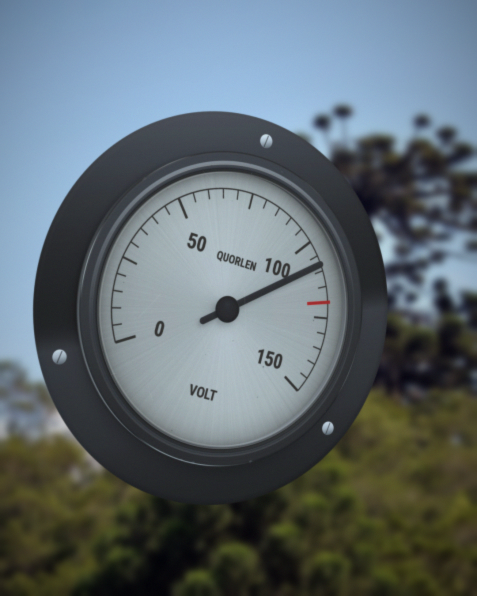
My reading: 107.5 V
